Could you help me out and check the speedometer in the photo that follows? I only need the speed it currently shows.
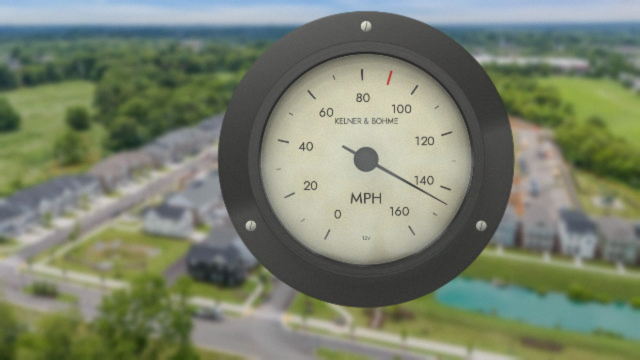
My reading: 145 mph
